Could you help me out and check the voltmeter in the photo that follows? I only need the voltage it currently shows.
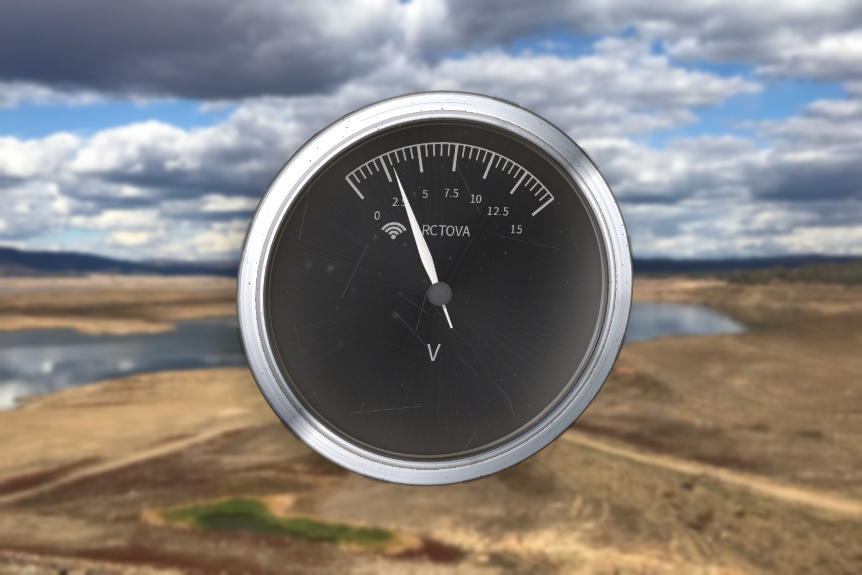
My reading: 3 V
